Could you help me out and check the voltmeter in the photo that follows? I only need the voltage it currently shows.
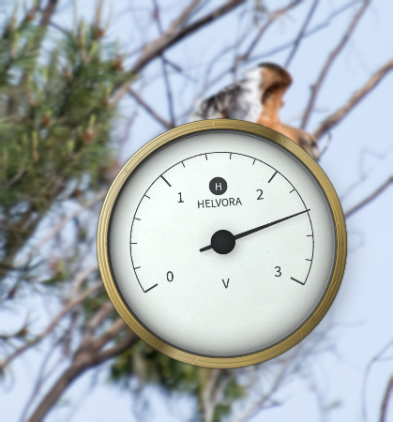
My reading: 2.4 V
